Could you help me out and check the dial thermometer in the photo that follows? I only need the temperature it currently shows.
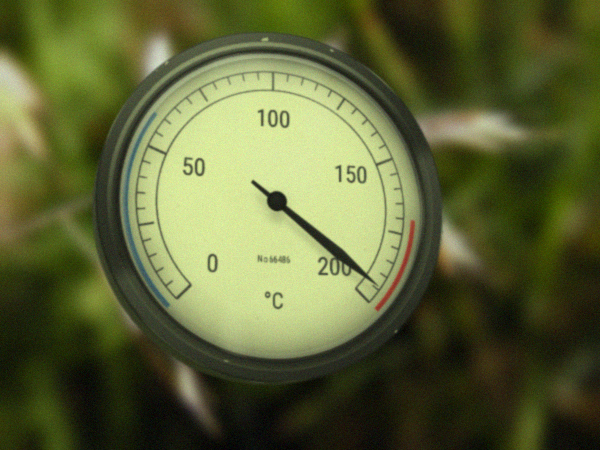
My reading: 195 °C
